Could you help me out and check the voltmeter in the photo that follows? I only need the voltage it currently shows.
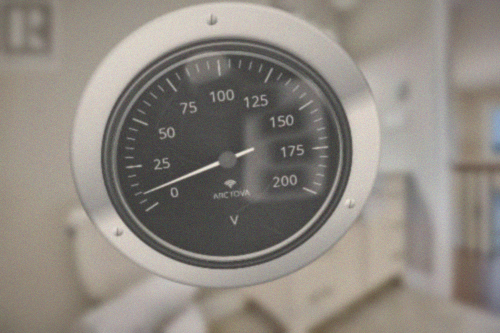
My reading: 10 V
